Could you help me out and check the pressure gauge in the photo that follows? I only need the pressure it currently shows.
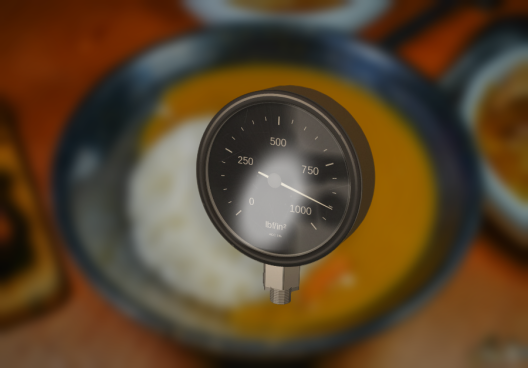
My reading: 900 psi
